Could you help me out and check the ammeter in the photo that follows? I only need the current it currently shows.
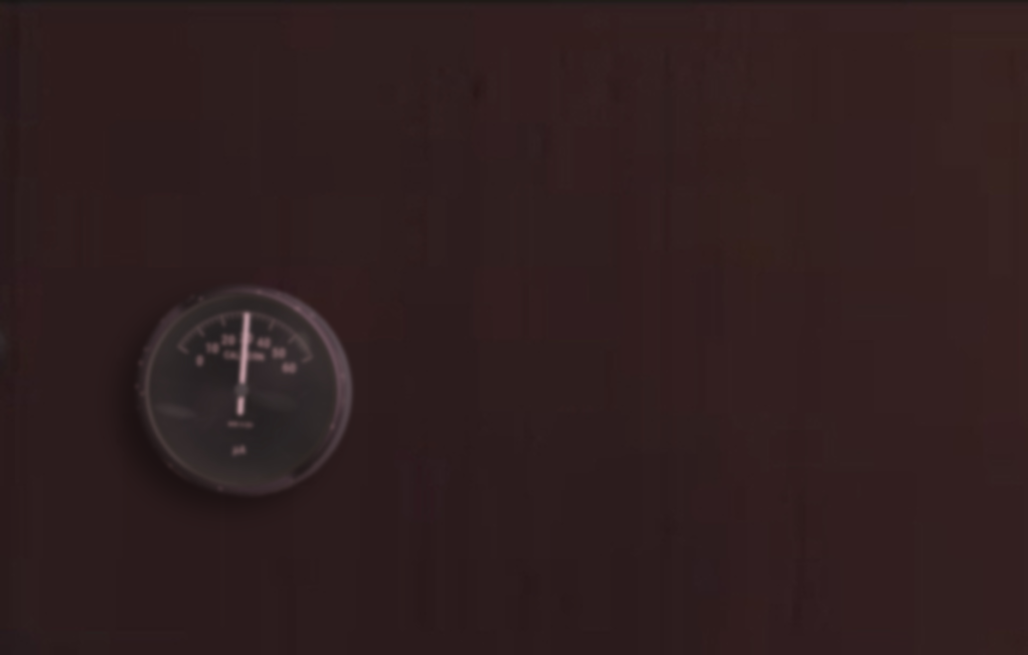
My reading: 30 µA
